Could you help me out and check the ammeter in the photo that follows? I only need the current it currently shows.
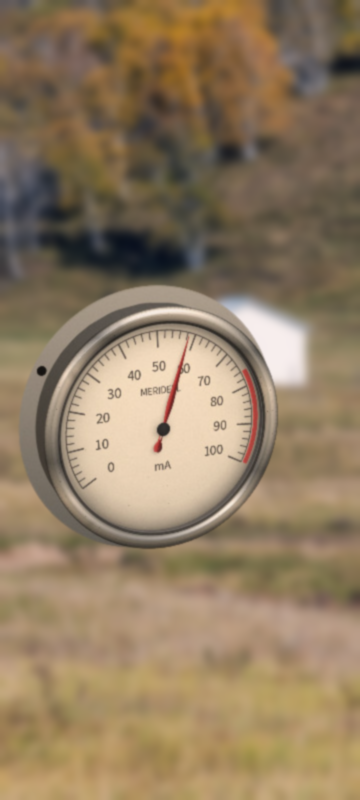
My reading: 58 mA
